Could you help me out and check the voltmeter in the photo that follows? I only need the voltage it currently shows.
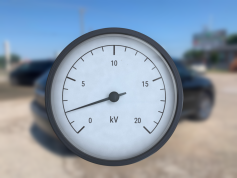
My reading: 2 kV
